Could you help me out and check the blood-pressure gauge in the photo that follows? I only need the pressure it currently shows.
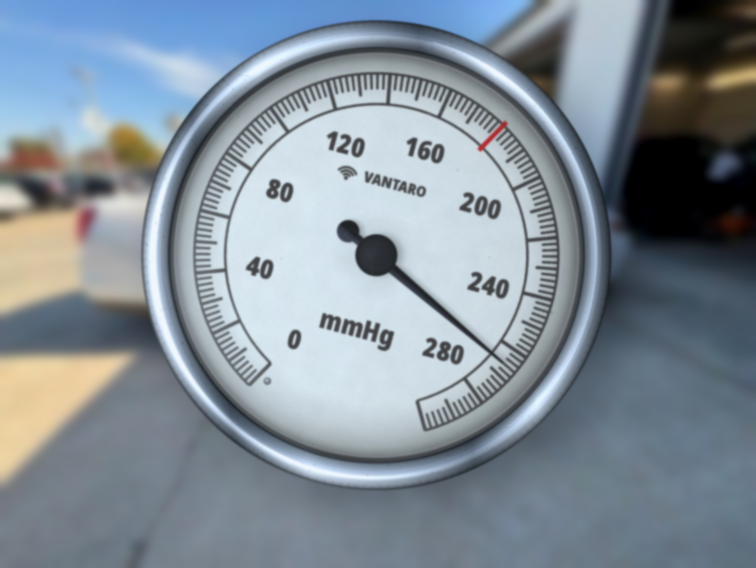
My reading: 266 mmHg
